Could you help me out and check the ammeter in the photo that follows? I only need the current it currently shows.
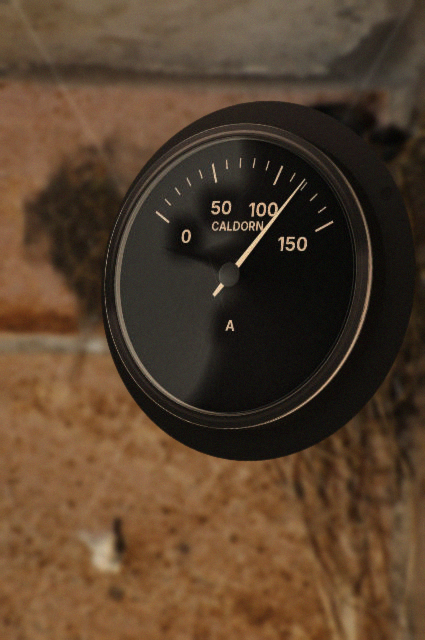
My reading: 120 A
